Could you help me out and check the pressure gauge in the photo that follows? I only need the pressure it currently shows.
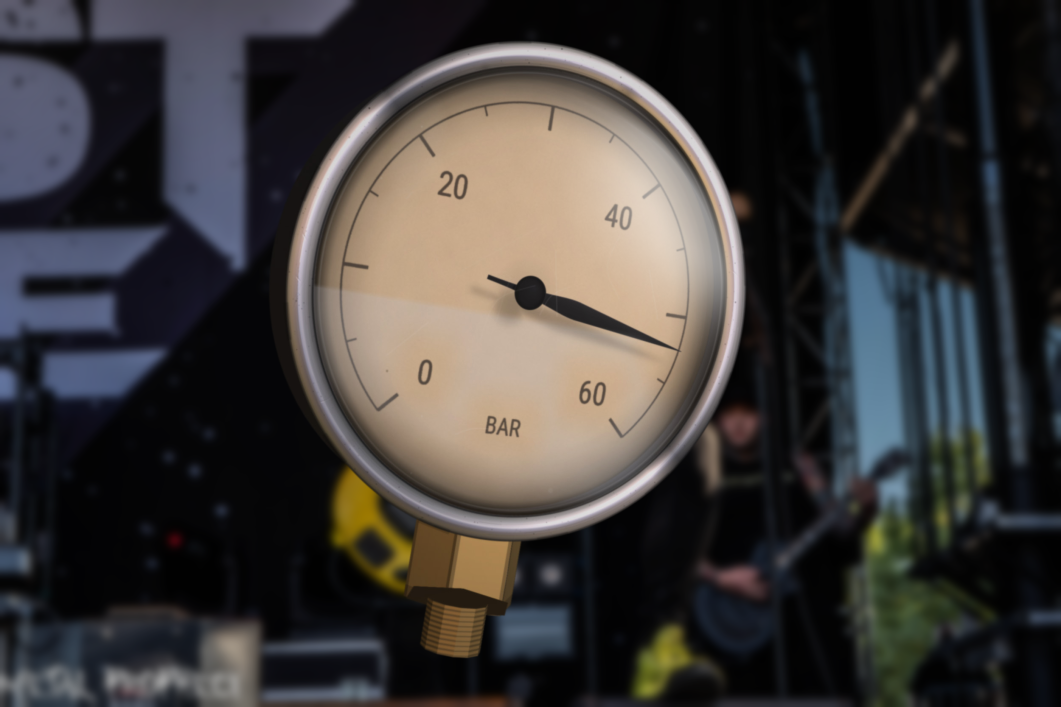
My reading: 52.5 bar
